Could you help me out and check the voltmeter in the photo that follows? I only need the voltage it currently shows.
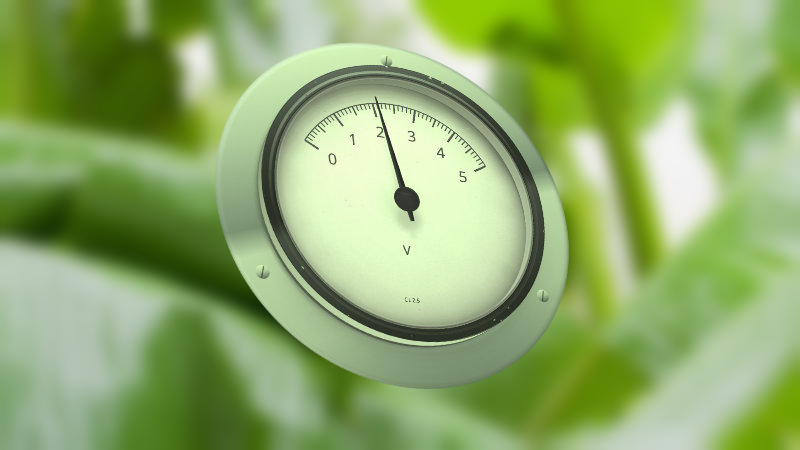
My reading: 2 V
